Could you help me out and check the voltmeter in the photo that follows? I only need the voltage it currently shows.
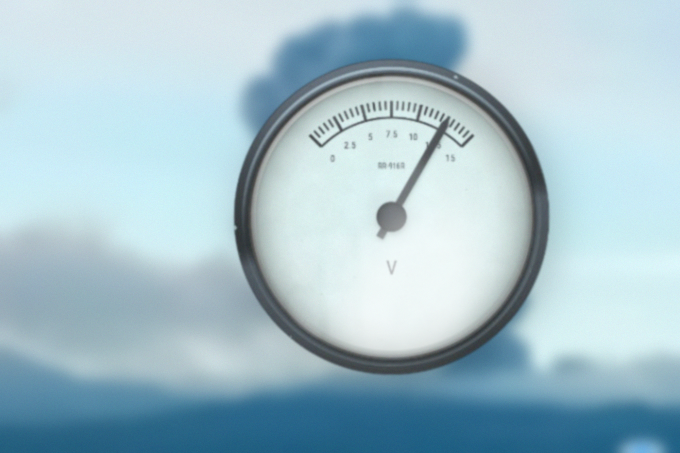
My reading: 12.5 V
